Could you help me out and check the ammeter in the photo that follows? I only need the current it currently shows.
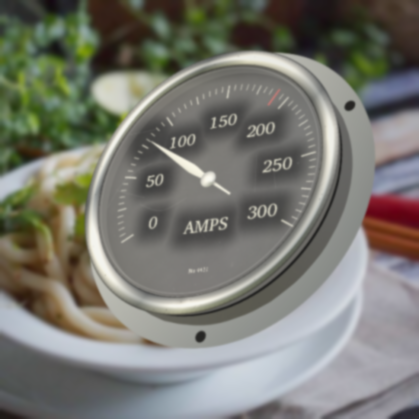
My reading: 80 A
